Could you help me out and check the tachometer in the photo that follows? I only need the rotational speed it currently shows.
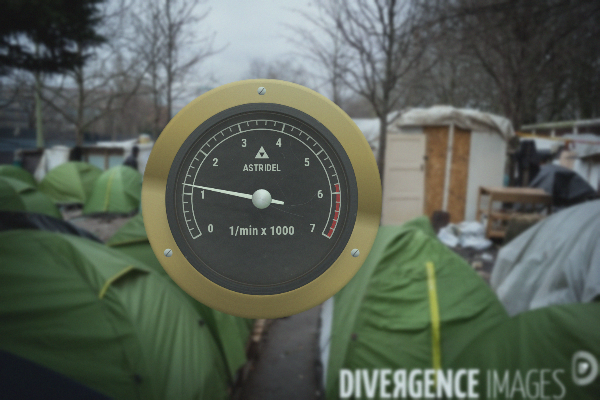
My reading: 1200 rpm
